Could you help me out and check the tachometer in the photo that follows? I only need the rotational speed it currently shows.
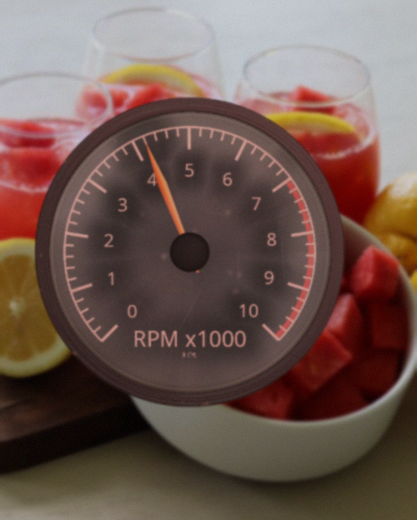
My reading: 4200 rpm
